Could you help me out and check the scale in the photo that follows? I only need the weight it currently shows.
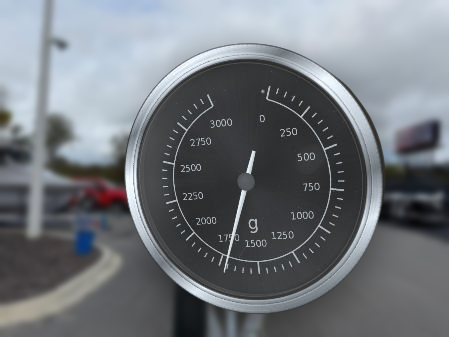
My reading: 1700 g
